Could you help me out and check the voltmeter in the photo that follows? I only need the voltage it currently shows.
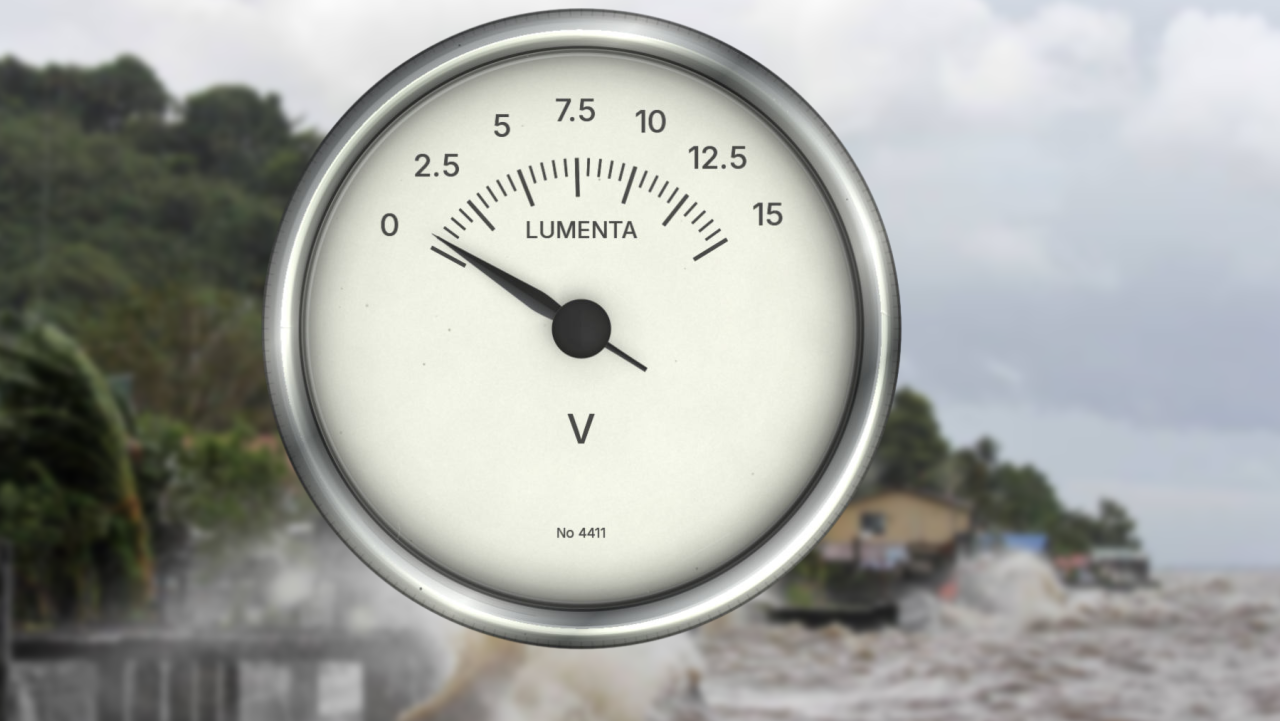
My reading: 0.5 V
